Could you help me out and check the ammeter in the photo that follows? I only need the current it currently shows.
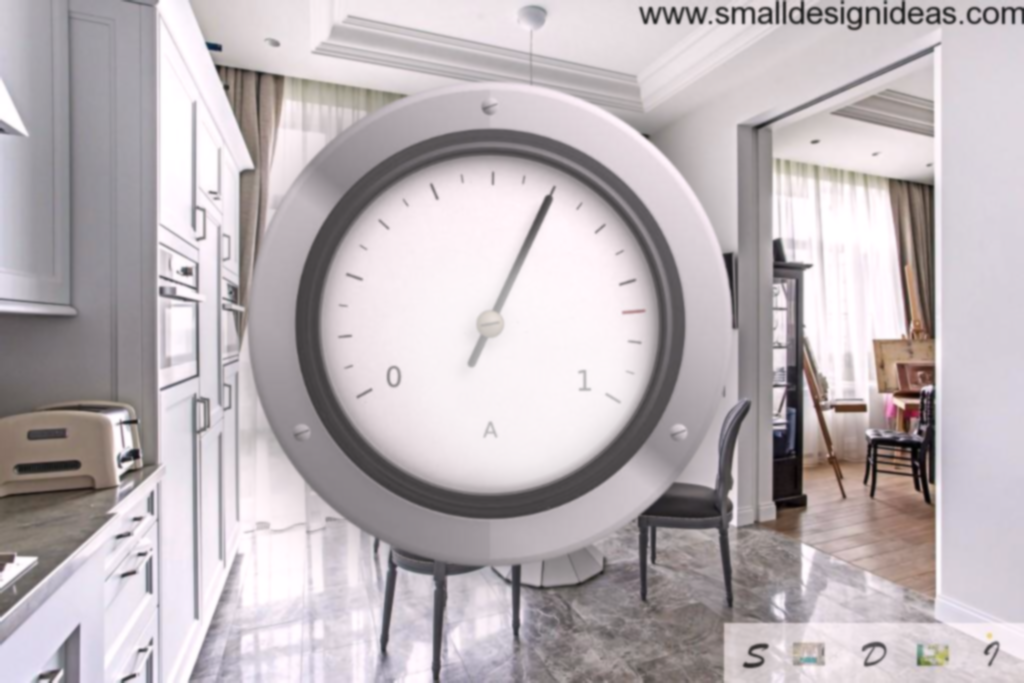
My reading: 0.6 A
